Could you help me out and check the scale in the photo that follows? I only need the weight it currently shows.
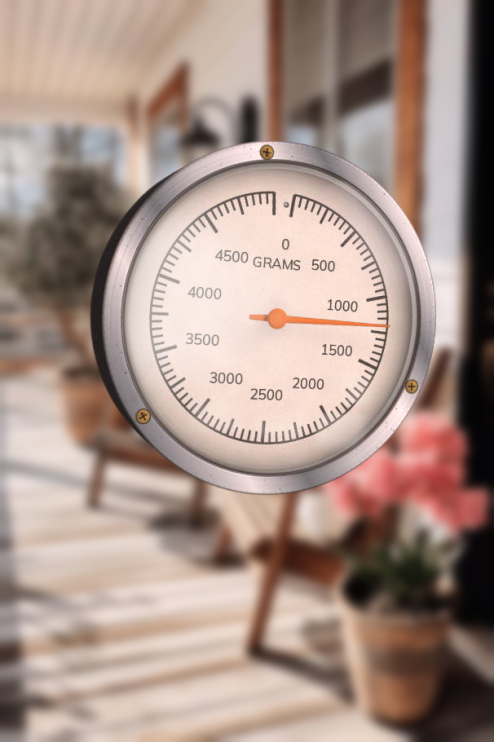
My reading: 1200 g
